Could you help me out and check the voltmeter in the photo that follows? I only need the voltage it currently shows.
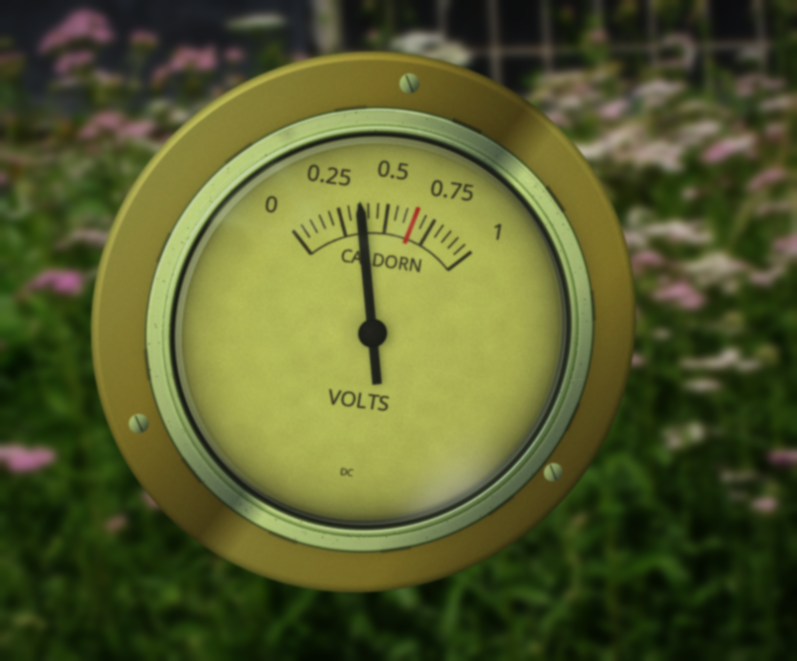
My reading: 0.35 V
